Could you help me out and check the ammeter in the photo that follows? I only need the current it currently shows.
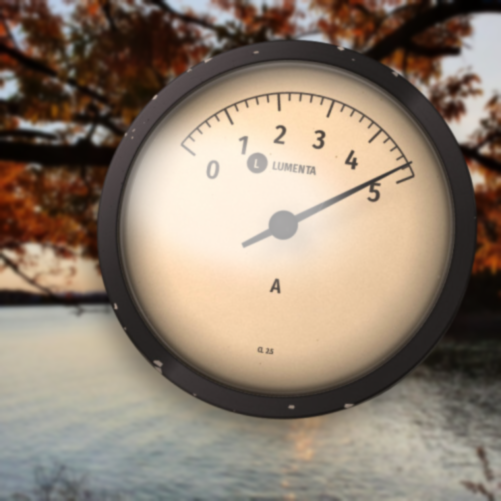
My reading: 4.8 A
